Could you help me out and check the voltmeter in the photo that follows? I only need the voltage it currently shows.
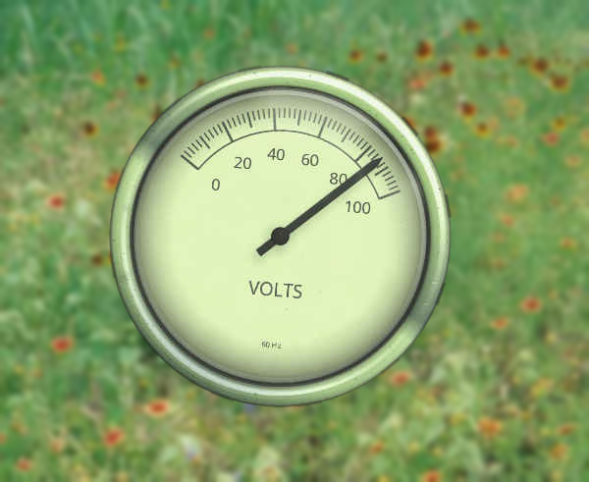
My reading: 86 V
